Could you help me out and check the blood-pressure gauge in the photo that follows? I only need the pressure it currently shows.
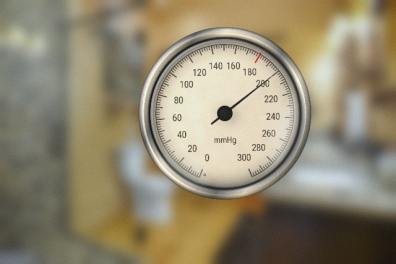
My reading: 200 mmHg
